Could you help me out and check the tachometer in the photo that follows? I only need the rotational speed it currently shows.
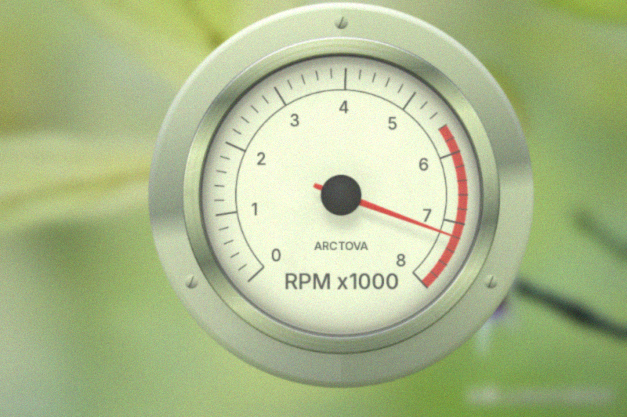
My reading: 7200 rpm
